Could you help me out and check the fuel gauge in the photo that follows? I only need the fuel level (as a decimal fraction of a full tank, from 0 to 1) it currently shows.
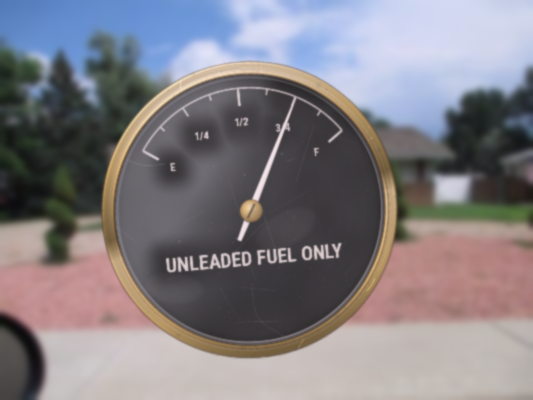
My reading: 0.75
